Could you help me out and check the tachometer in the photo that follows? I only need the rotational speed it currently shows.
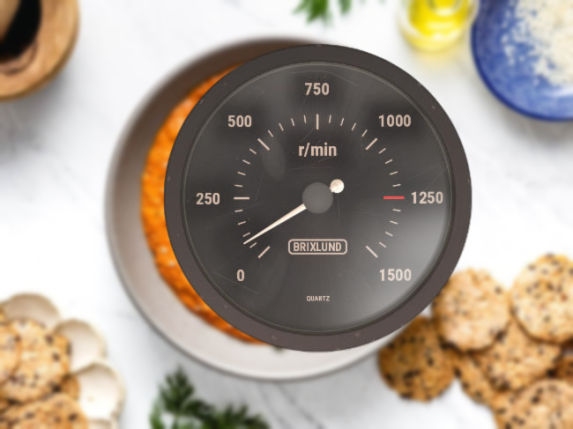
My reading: 75 rpm
